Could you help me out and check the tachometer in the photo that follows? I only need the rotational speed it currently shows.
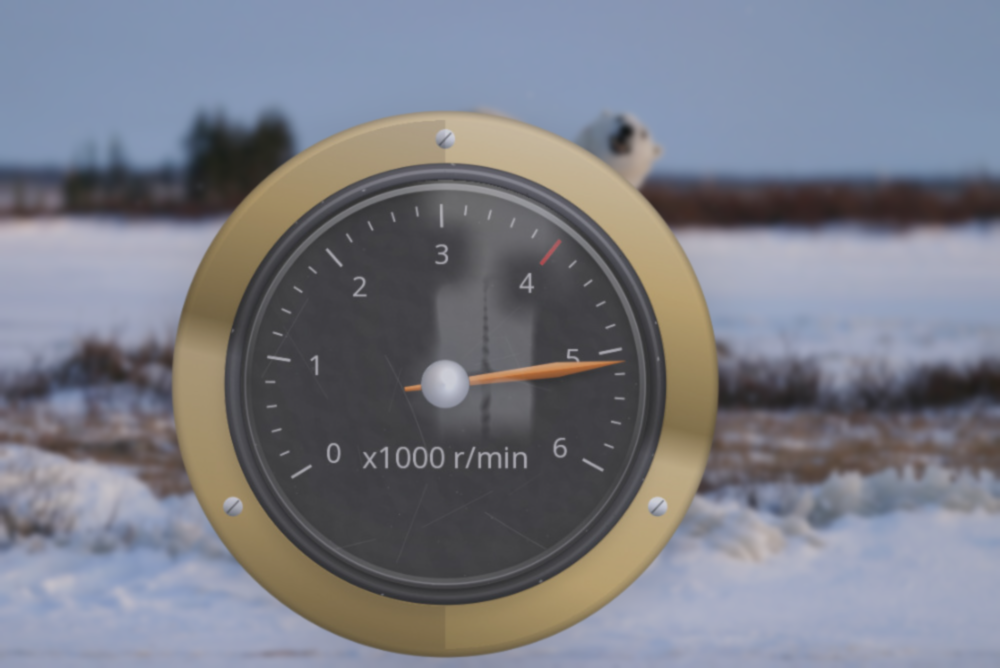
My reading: 5100 rpm
